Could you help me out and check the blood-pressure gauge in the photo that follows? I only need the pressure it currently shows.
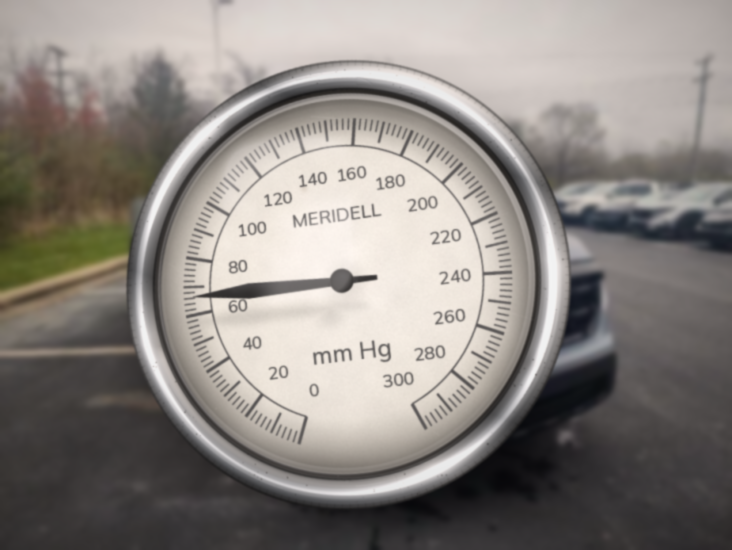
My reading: 66 mmHg
